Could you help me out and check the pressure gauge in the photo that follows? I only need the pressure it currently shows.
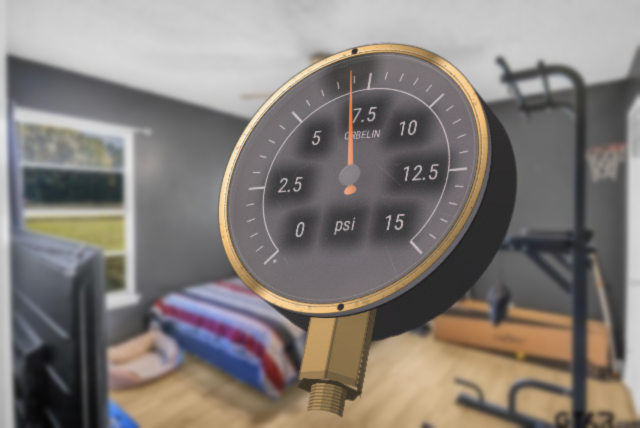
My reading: 7 psi
